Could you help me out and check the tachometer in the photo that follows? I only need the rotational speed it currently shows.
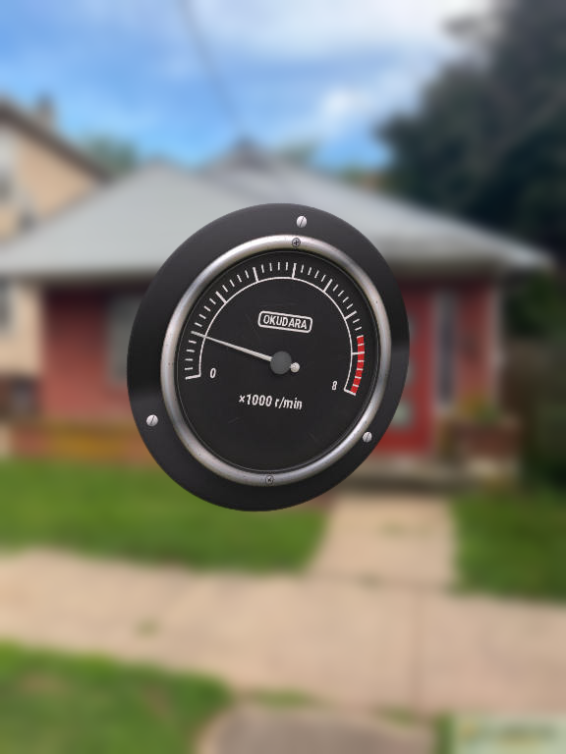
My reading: 1000 rpm
